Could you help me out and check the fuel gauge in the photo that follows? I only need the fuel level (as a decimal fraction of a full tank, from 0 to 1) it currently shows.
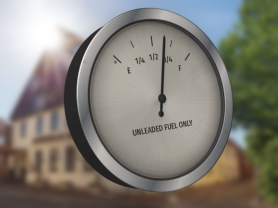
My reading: 0.625
